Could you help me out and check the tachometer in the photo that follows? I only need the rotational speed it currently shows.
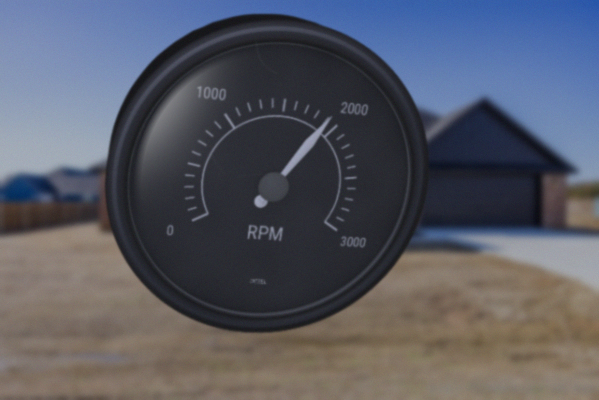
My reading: 1900 rpm
